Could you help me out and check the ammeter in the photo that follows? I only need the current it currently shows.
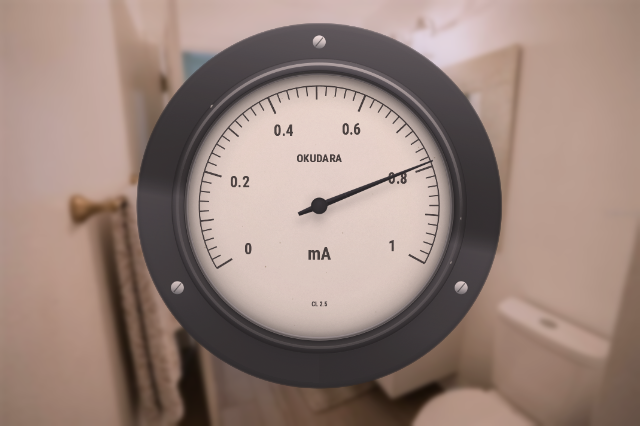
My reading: 0.79 mA
